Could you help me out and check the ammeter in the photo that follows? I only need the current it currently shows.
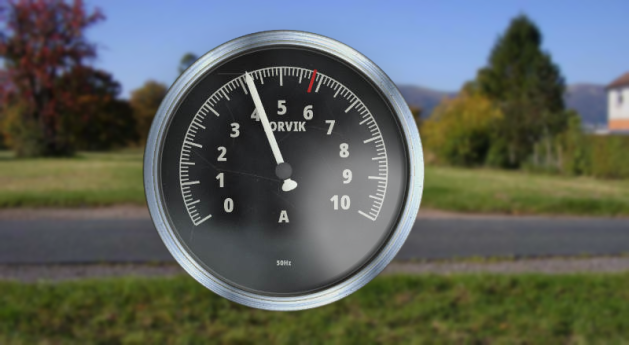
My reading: 4.2 A
